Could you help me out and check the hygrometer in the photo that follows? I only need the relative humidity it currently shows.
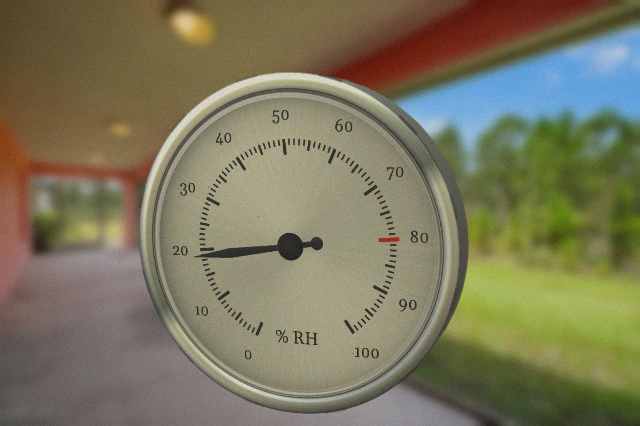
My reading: 19 %
